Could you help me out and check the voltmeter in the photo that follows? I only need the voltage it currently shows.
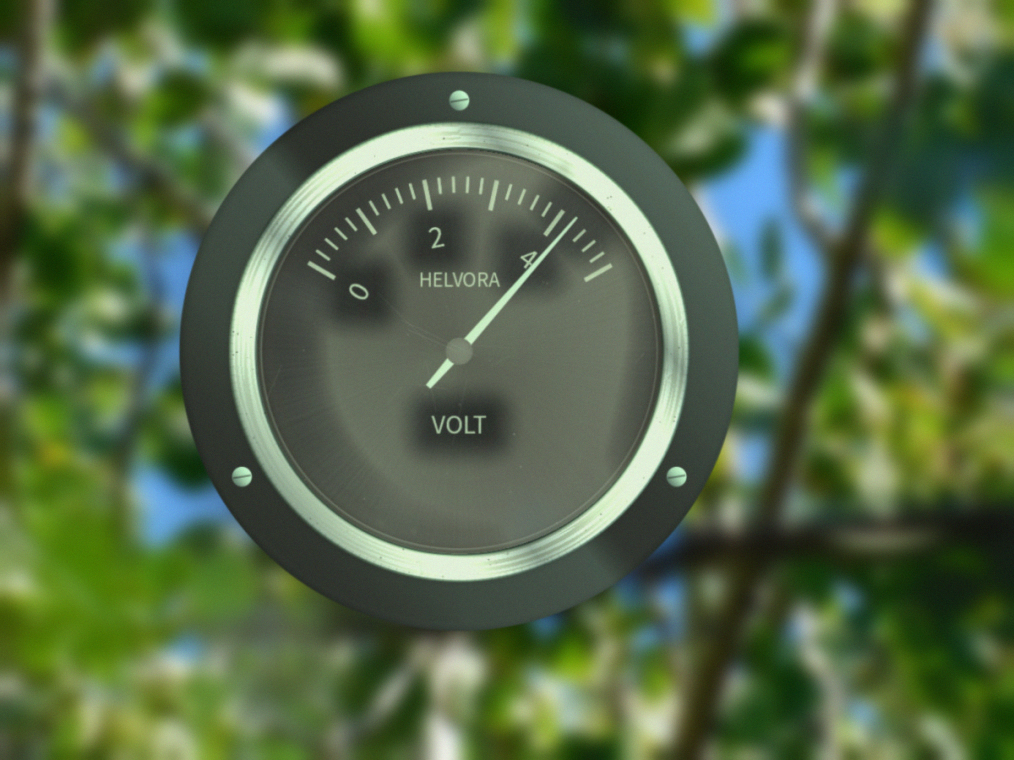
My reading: 4.2 V
